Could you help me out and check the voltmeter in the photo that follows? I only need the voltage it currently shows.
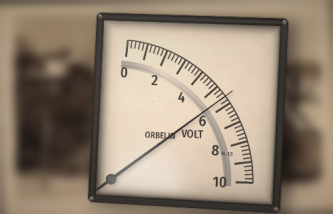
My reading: 5.6 V
